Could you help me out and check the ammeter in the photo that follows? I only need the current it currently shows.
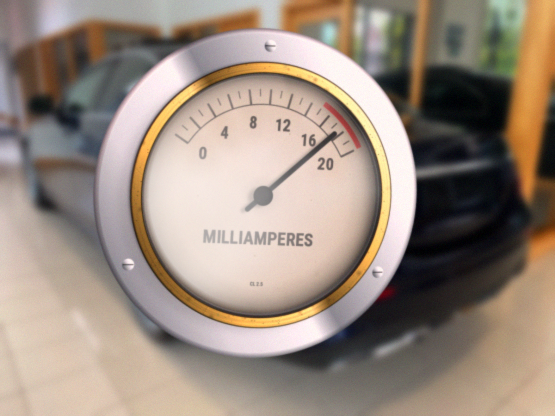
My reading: 17.5 mA
